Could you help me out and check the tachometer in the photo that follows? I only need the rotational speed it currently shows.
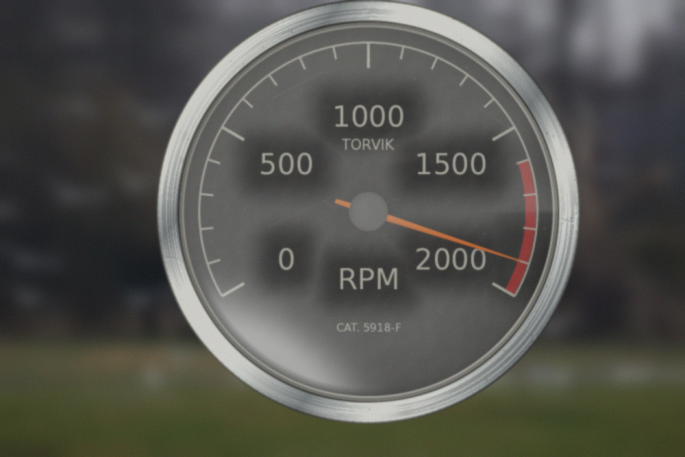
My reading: 1900 rpm
